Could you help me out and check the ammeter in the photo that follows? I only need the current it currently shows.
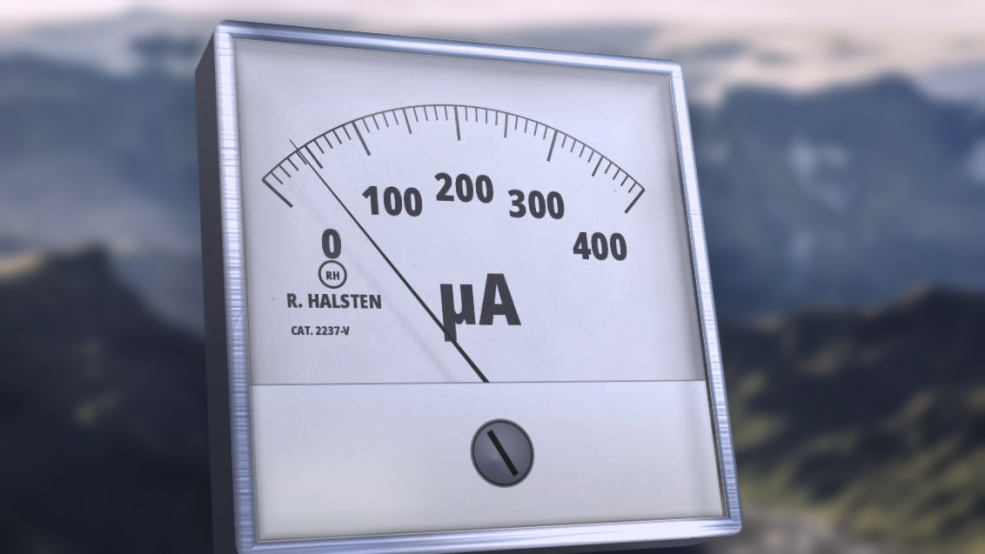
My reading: 40 µA
